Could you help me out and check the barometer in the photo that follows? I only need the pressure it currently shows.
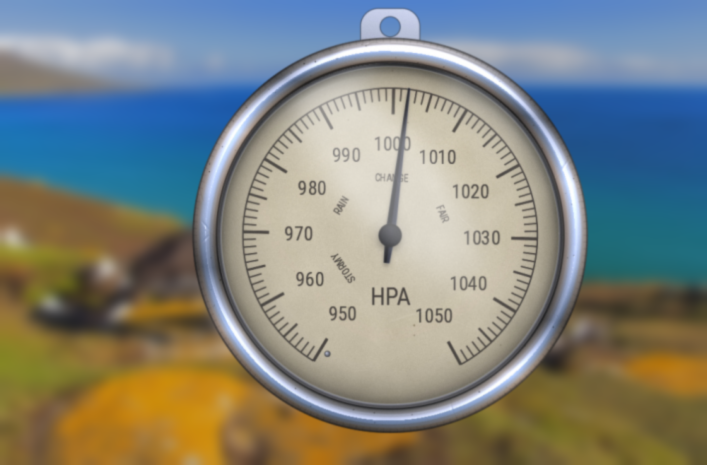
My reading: 1002 hPa
